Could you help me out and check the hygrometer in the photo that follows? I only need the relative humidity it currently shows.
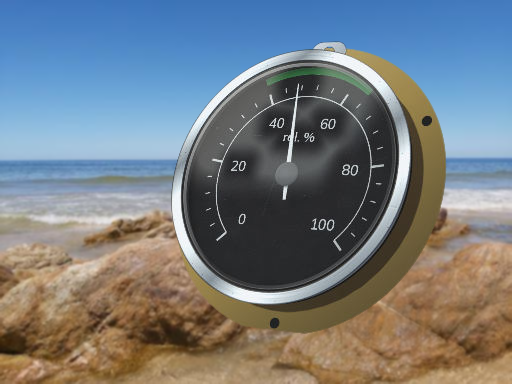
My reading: 48 %
